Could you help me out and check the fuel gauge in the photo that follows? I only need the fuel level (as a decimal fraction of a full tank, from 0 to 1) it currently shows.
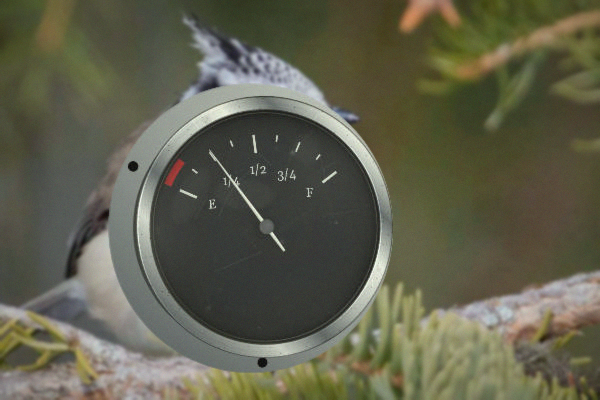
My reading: 0.25
